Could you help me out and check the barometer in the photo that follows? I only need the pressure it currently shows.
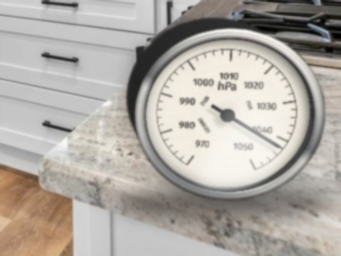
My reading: 1042 hPa
